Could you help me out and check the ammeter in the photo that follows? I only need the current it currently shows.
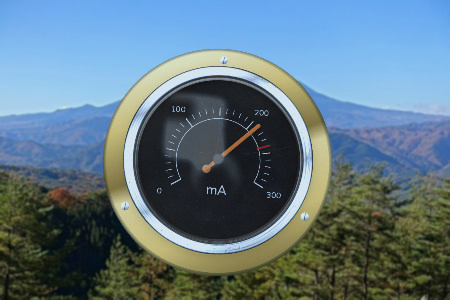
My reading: 210 mA
